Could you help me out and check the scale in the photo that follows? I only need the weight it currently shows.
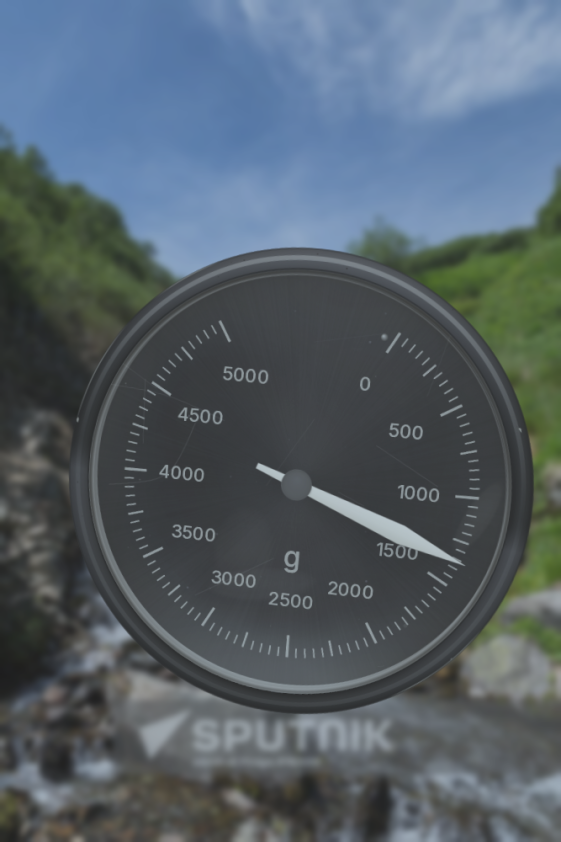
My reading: 1350 g
